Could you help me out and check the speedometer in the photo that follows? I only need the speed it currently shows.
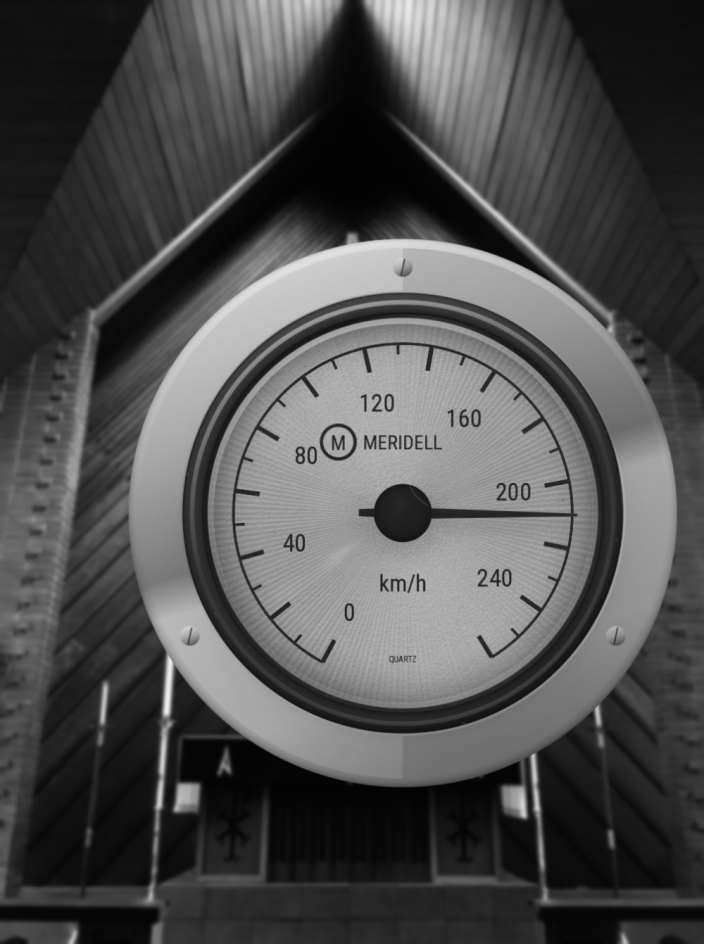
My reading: 210 km/h
